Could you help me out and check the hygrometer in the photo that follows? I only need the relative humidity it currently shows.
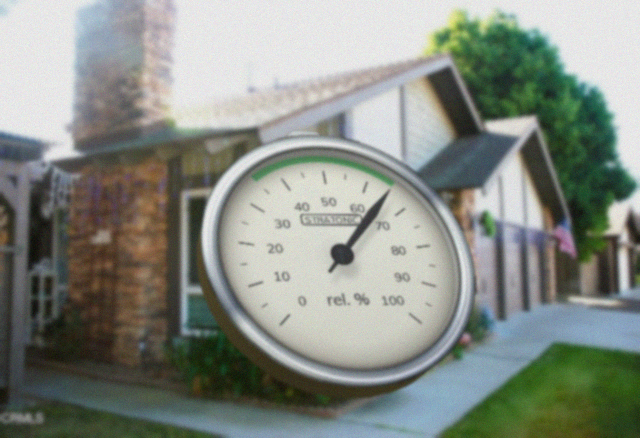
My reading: 65 %
